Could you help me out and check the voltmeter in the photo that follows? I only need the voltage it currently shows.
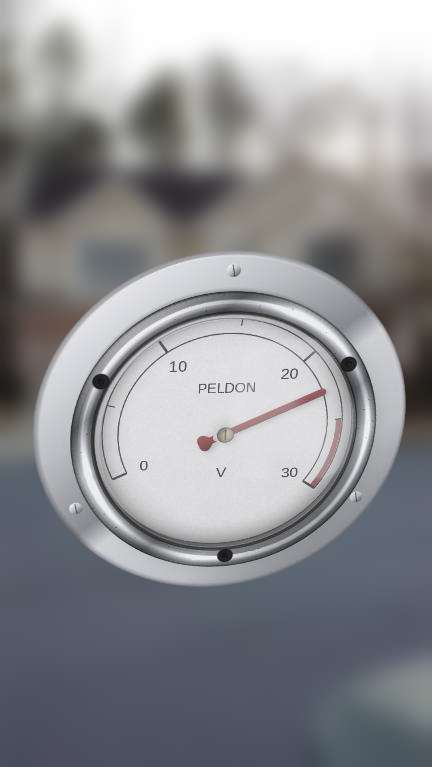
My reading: 22.5 V
